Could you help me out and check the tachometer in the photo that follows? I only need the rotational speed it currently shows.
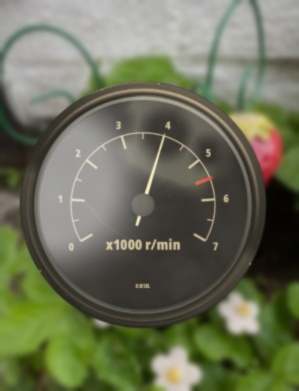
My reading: 4000 rpm
